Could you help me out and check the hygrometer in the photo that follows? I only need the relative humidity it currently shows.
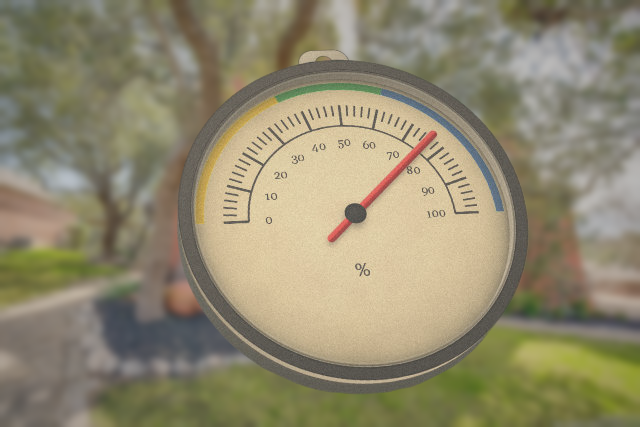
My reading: 76 %
